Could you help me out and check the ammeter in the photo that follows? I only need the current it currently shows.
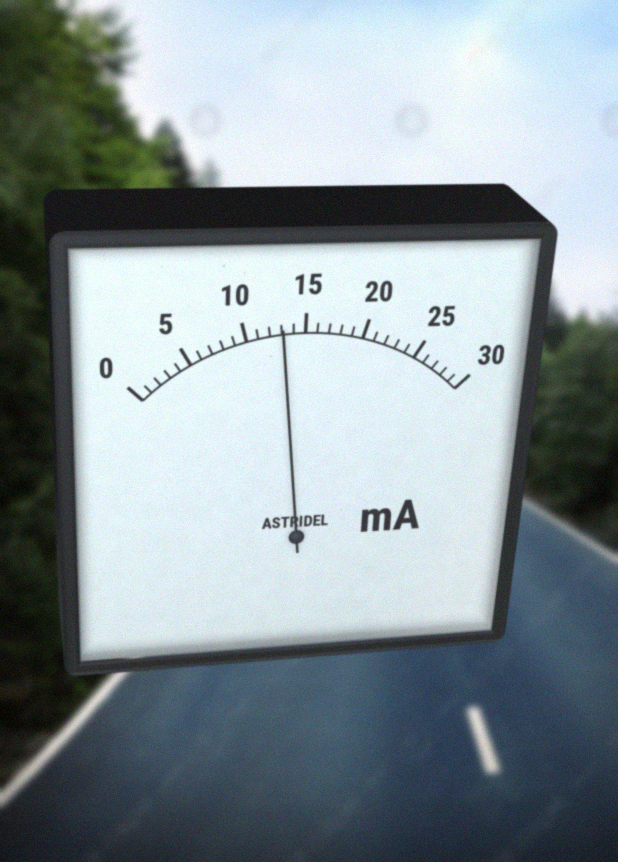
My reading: 13 mA
